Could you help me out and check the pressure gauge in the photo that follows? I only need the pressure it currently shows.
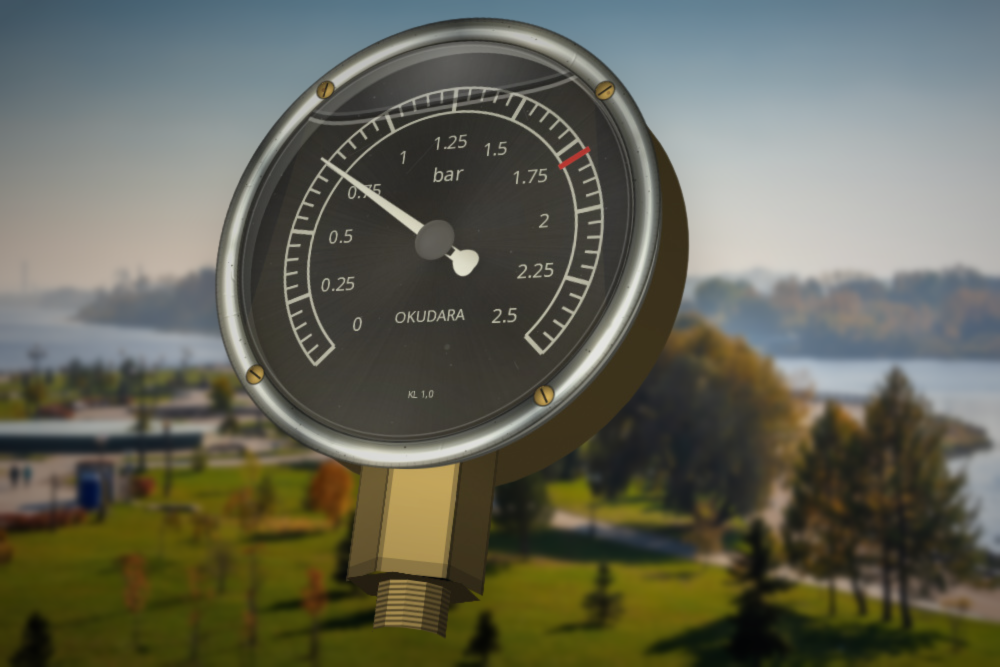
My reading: 0.75 bar
